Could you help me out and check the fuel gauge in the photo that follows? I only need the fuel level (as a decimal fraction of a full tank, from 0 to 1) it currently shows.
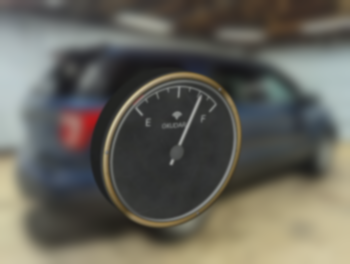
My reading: 0.75
